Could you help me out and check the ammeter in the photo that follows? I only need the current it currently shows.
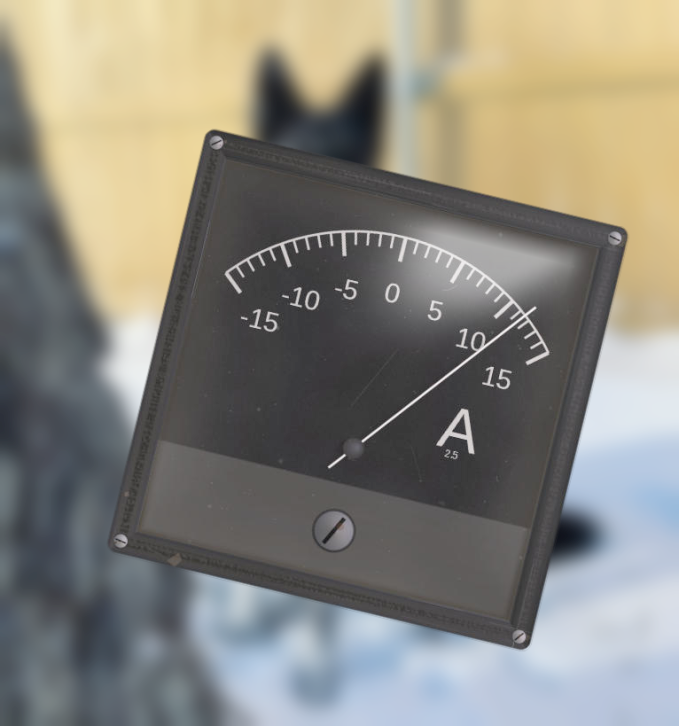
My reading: 11.5 A
